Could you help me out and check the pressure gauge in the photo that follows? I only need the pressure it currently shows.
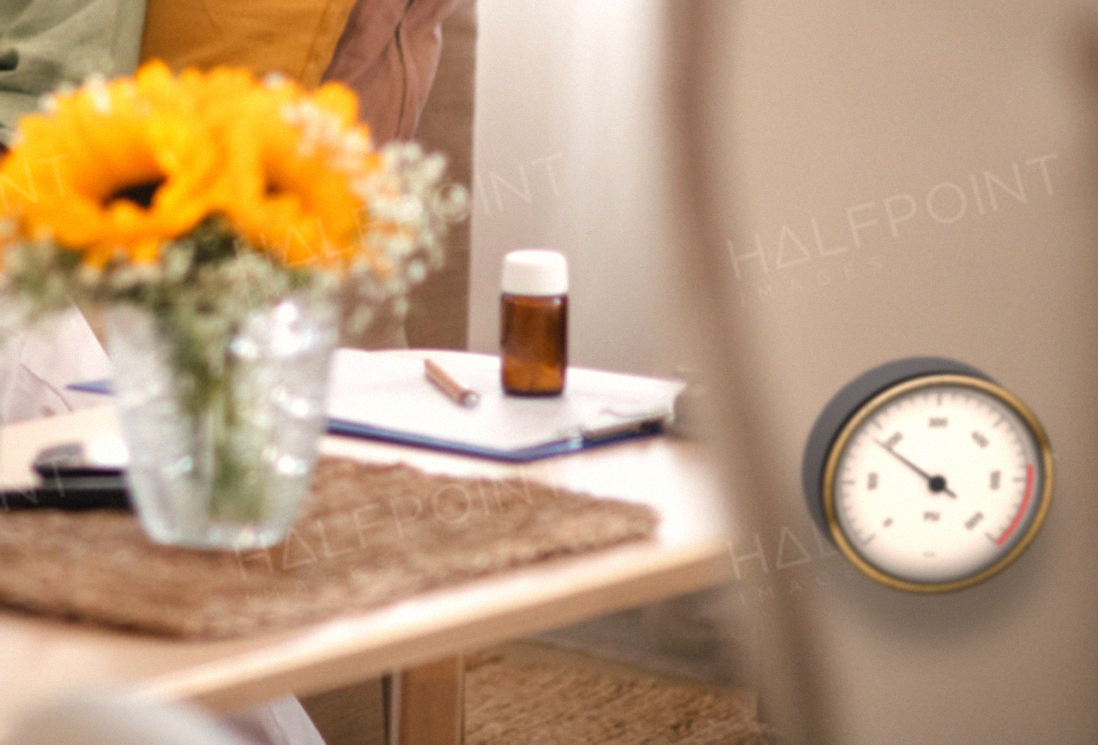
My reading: 180 psi
